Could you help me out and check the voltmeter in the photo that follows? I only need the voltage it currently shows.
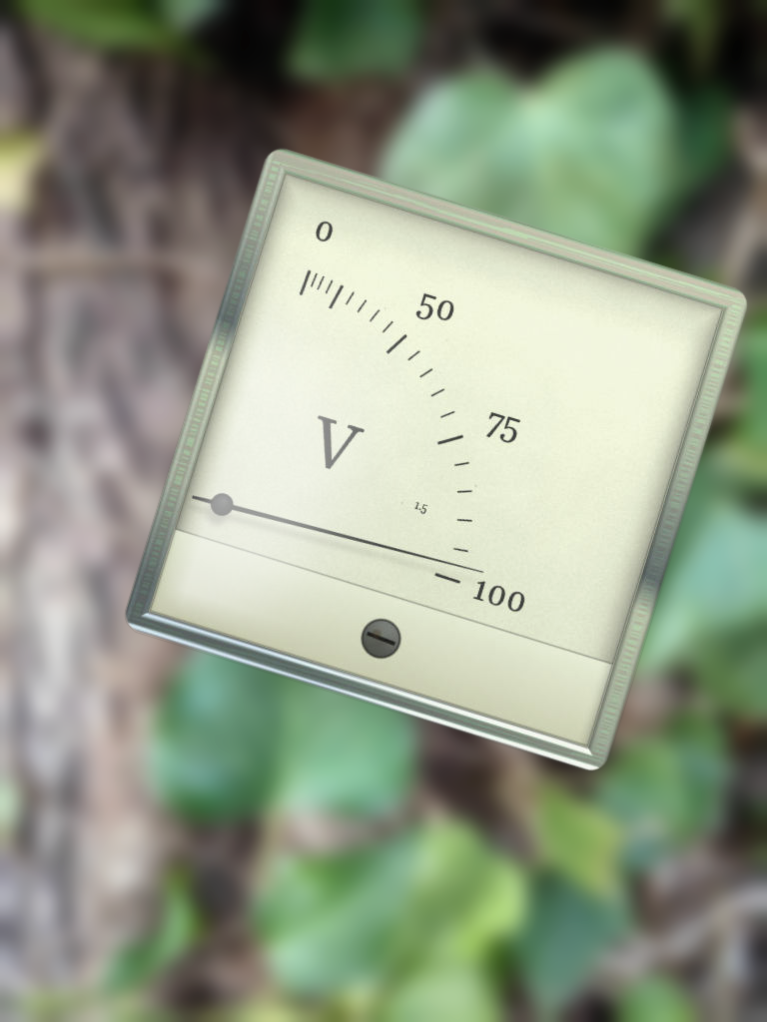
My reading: 97.5 V
